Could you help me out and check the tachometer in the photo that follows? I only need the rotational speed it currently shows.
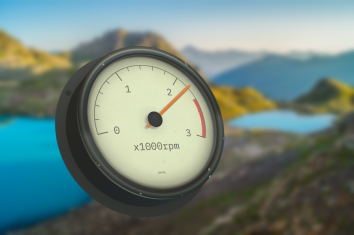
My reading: 2200 rpm
